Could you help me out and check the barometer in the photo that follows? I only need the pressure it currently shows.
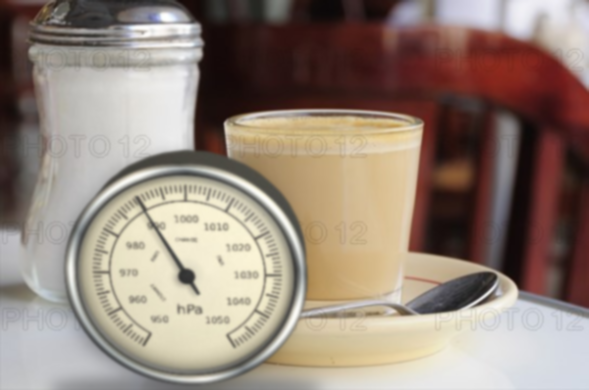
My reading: 990 hPa
